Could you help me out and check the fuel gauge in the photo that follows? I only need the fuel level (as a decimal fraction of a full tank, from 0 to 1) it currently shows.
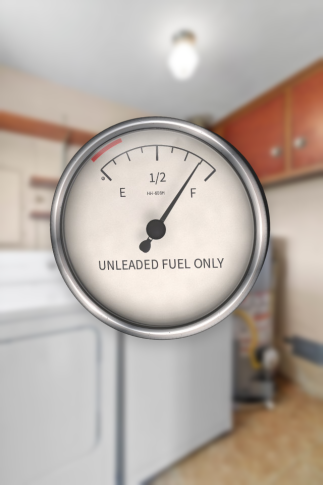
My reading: 0.875
